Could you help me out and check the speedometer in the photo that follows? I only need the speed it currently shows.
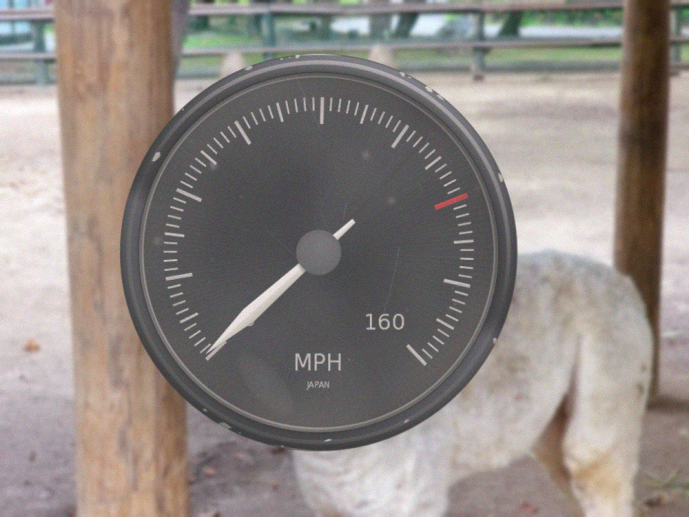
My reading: 1 mph
